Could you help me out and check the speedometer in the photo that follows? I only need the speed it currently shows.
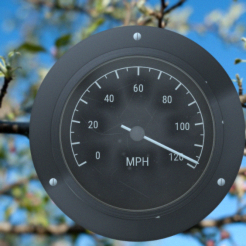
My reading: 117.5 mph
